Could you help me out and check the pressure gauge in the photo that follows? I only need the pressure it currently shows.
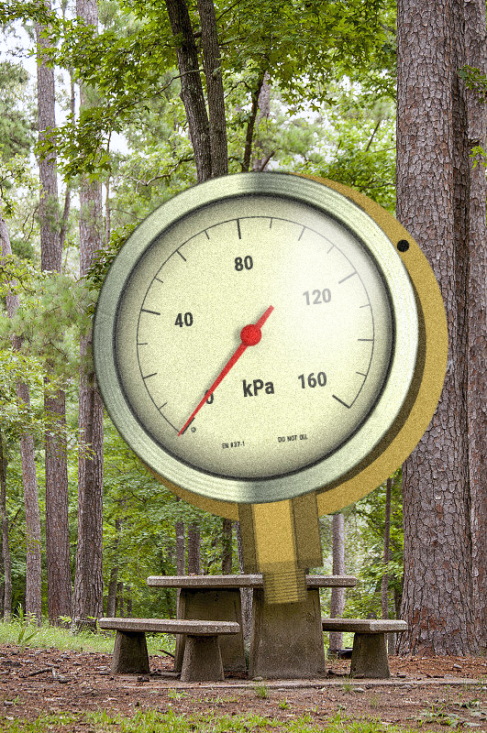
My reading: 0 kPa
